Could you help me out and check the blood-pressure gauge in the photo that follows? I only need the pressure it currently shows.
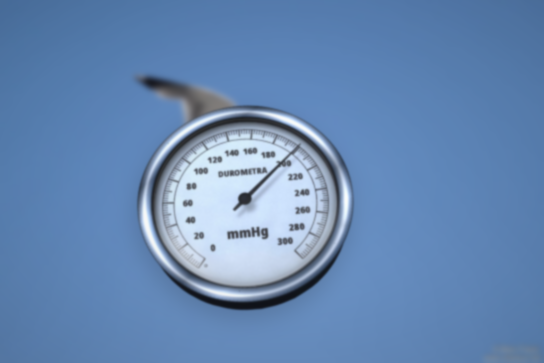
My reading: 200 mmHg
